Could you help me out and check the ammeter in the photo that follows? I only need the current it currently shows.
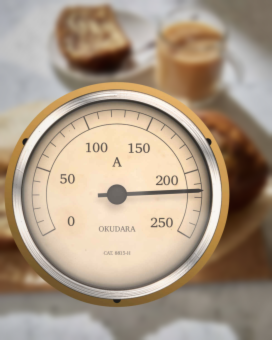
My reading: 215 A
